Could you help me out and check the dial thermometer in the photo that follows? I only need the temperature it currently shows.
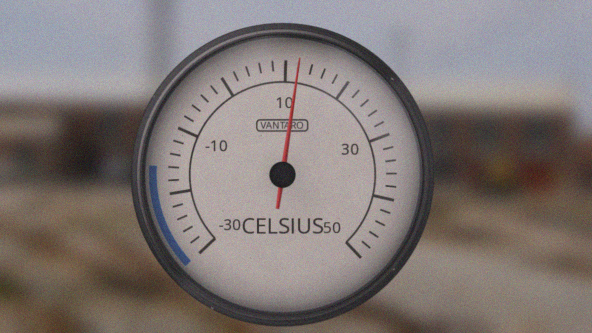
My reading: 12 °C
